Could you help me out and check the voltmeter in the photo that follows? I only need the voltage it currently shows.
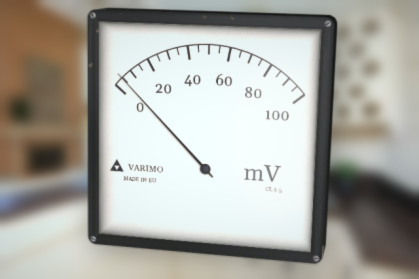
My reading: 5 mV
